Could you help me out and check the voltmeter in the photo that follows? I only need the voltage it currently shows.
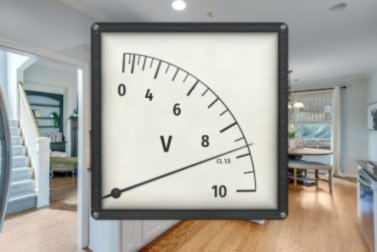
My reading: 8.75 V
